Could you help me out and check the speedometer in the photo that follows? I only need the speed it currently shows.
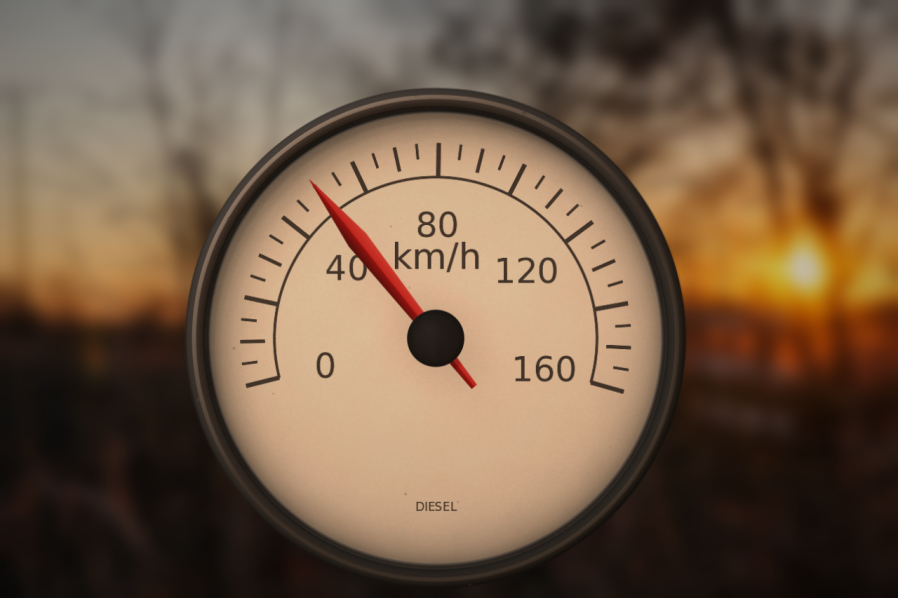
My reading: 50 km/h
